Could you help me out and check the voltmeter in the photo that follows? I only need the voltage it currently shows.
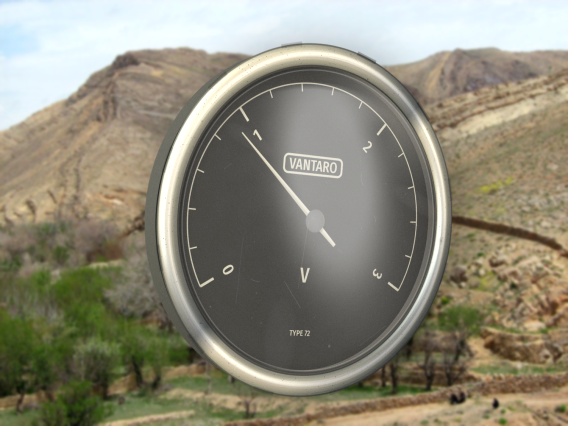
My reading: 0.9 V
